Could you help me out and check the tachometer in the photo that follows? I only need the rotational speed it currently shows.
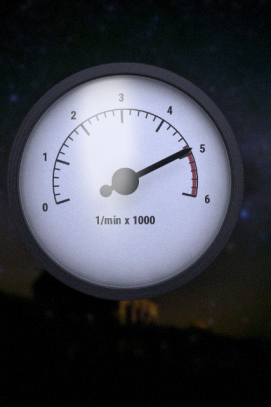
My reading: 4900 rpm
